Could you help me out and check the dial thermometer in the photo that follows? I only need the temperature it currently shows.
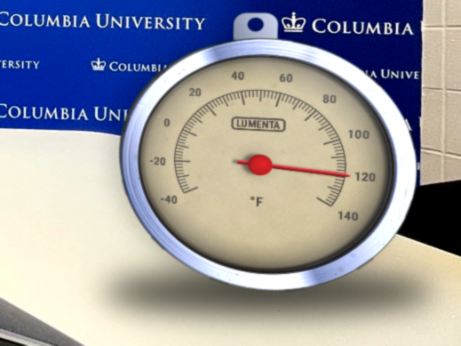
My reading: 120 °F
